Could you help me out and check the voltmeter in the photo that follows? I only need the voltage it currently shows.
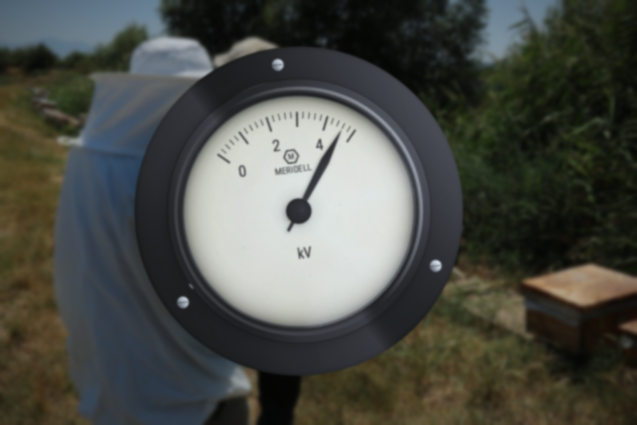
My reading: 4.6 kV
